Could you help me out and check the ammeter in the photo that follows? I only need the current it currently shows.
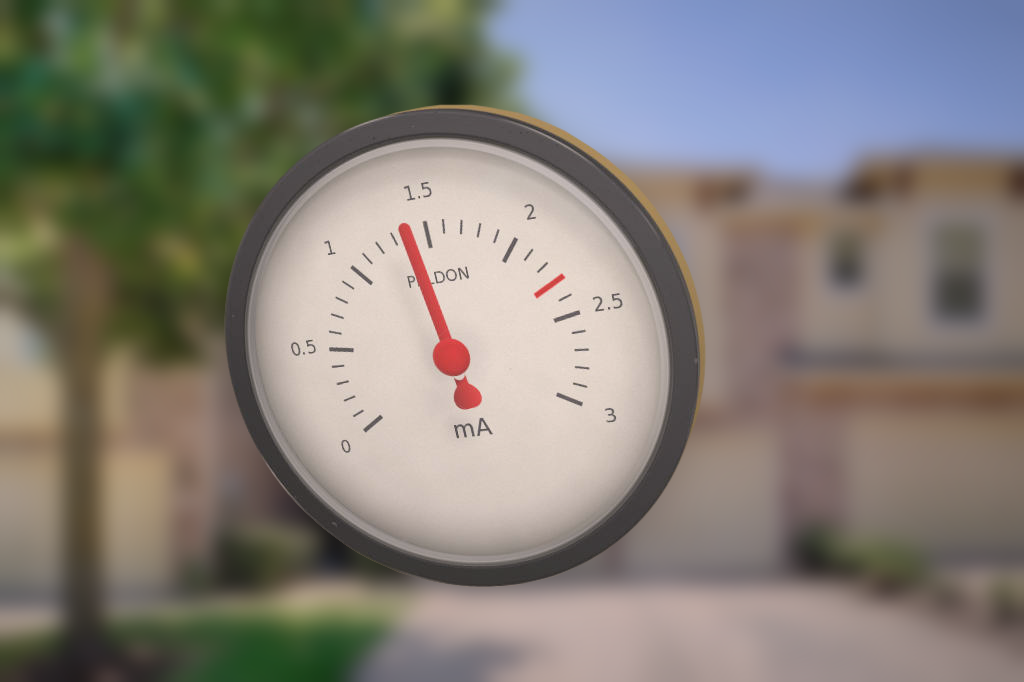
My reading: 1.4 mA
